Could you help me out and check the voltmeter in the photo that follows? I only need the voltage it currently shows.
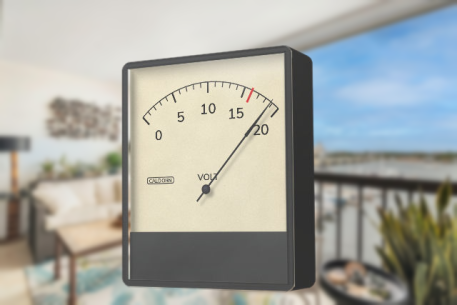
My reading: 19 V
